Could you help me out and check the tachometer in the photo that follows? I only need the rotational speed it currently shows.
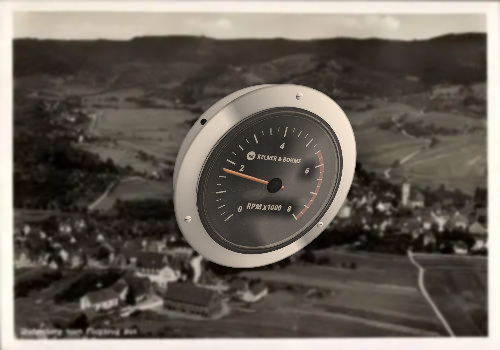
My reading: 1750 rpm
